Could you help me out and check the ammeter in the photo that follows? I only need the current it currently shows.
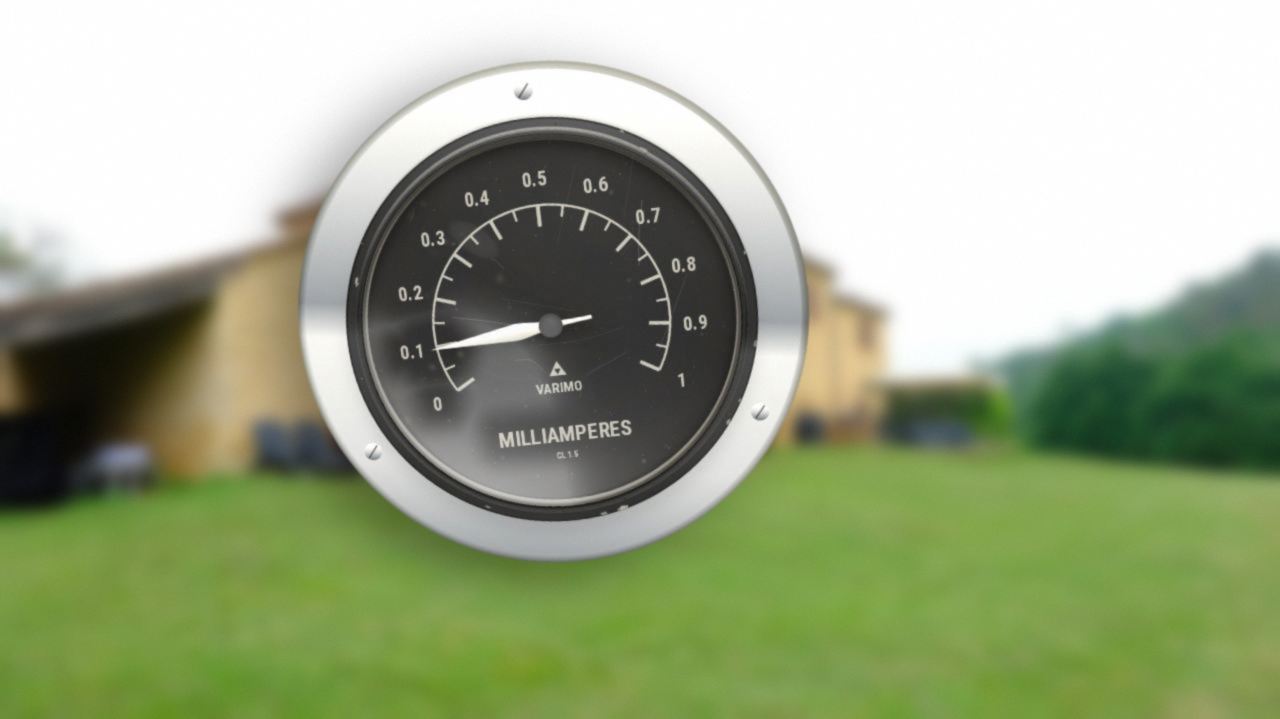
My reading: 0.1 mA
